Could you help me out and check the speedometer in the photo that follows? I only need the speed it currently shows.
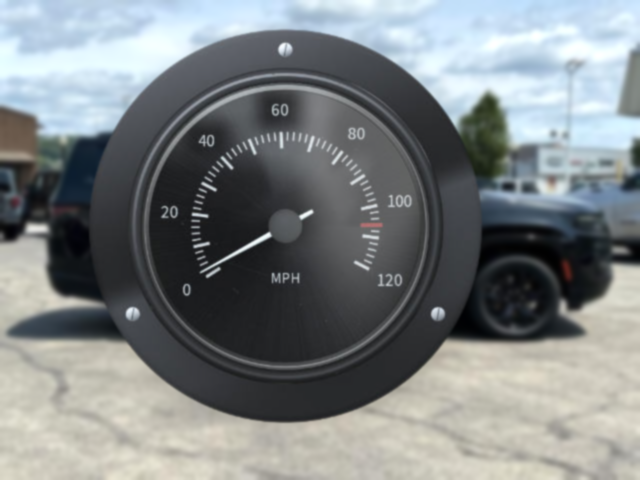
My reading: 2 mph
